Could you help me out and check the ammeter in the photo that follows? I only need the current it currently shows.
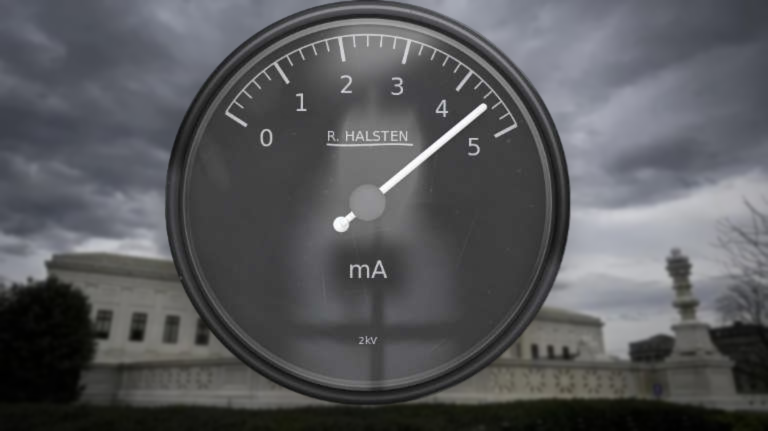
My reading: 4.5 mA
